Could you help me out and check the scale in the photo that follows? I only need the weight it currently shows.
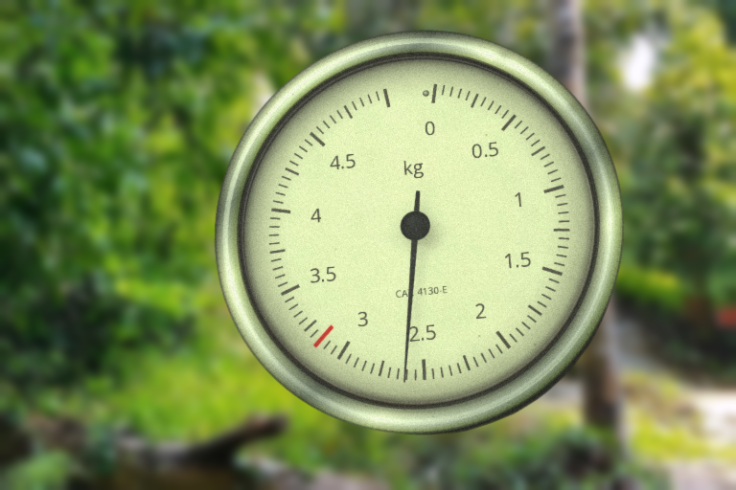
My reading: 2.6 kg
